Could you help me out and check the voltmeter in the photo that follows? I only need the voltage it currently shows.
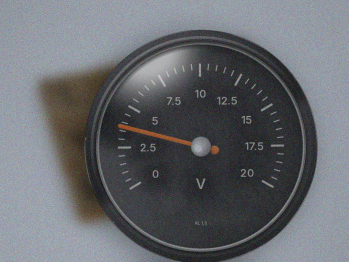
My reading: 3.75 V
